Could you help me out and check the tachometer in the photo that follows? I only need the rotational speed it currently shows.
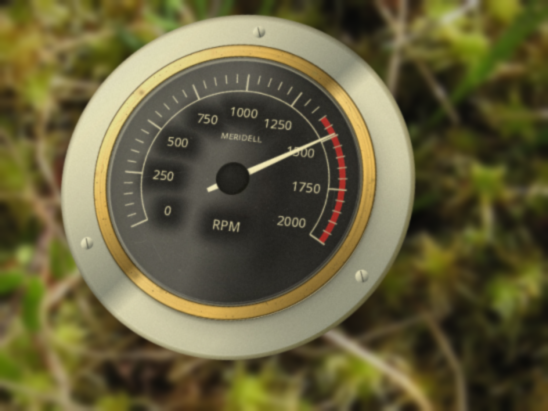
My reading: 1500 rpm
